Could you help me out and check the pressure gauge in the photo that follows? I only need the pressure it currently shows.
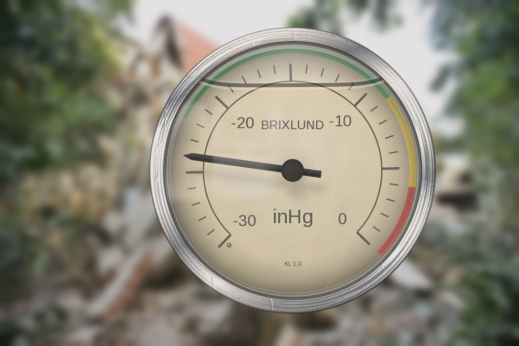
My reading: -24 inHg
